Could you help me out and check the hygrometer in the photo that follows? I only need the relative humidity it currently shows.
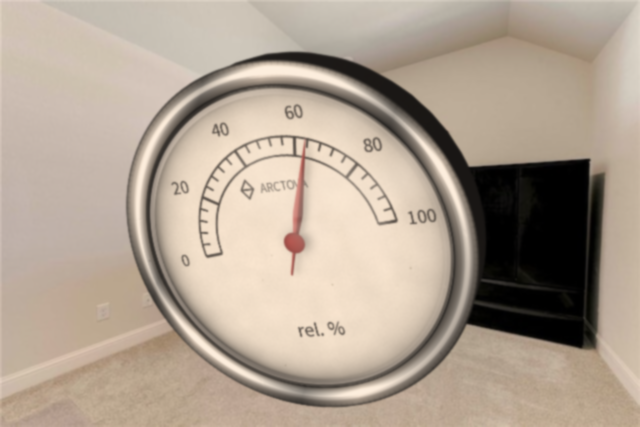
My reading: 64 %
